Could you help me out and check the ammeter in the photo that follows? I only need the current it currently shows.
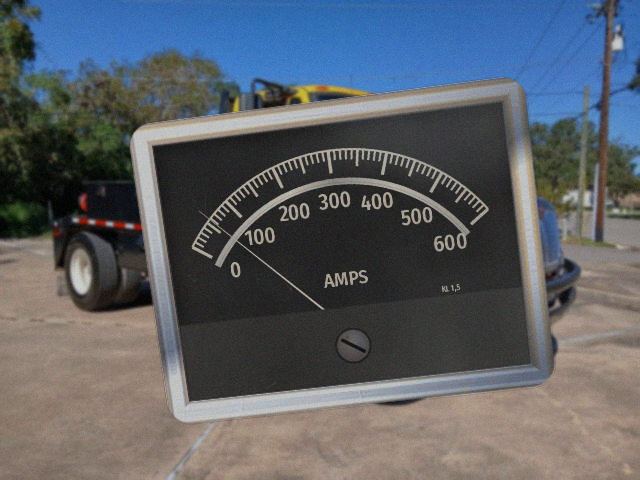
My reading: 60 A
